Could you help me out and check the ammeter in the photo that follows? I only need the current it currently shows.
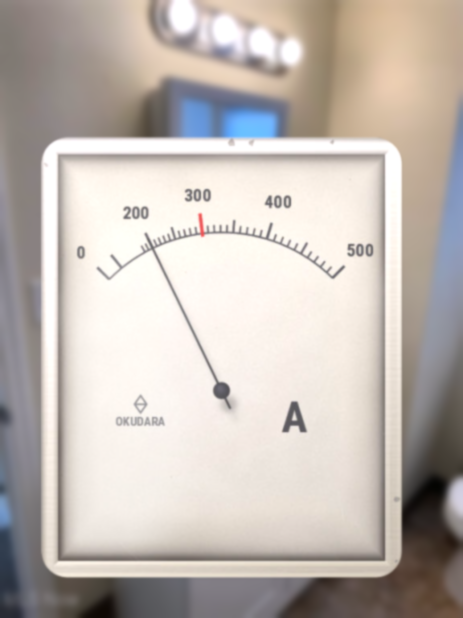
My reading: 200 A
